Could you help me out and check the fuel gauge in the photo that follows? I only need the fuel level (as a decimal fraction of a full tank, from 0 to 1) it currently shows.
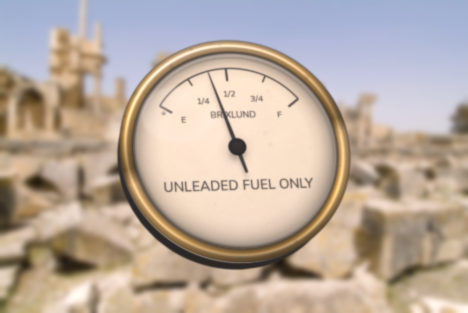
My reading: 0.375
